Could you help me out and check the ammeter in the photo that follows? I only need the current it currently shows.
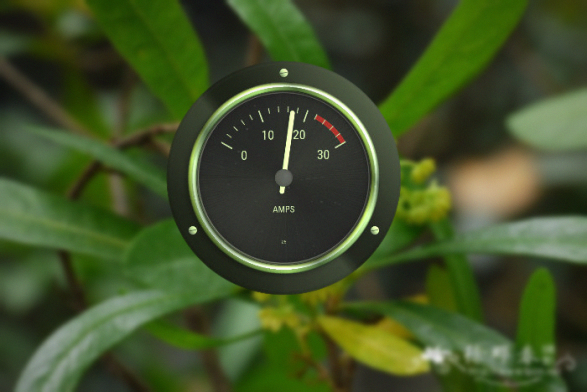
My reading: 17 A
